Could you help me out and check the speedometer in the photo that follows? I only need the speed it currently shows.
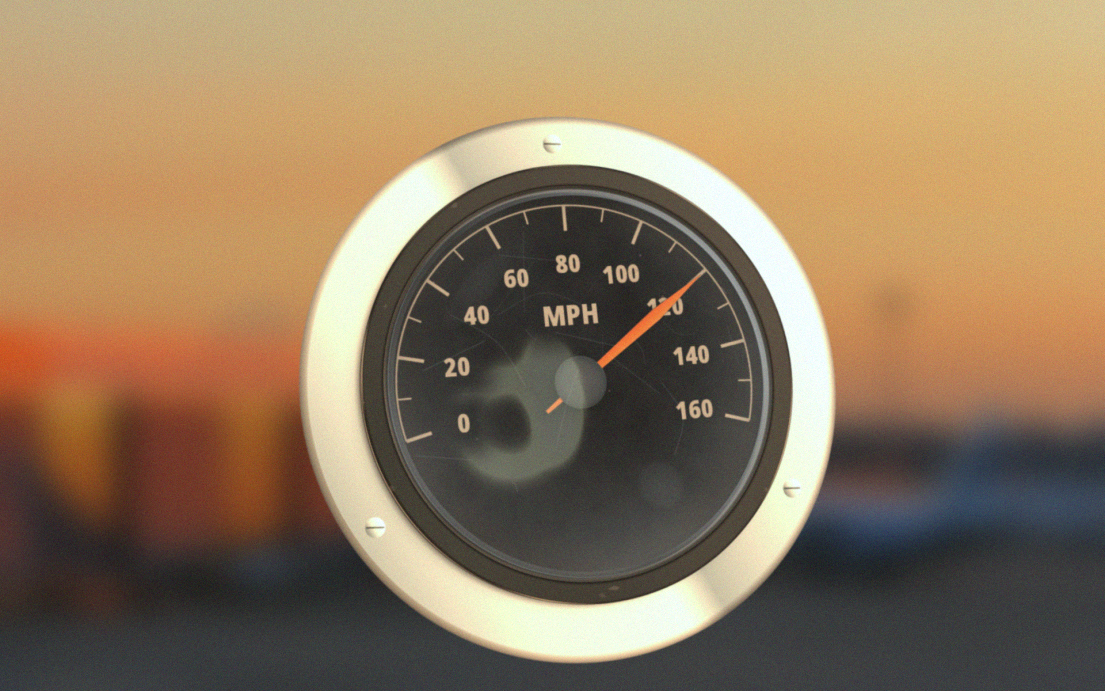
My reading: 120 mph
